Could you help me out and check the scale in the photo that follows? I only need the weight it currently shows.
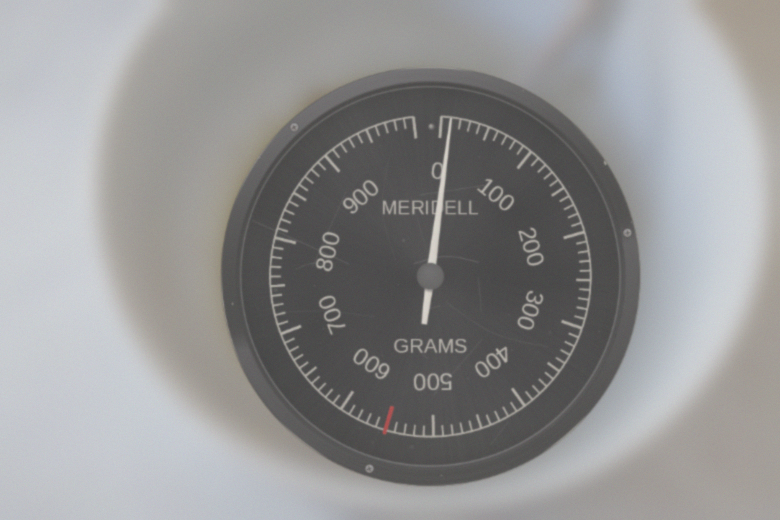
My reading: 10 g
